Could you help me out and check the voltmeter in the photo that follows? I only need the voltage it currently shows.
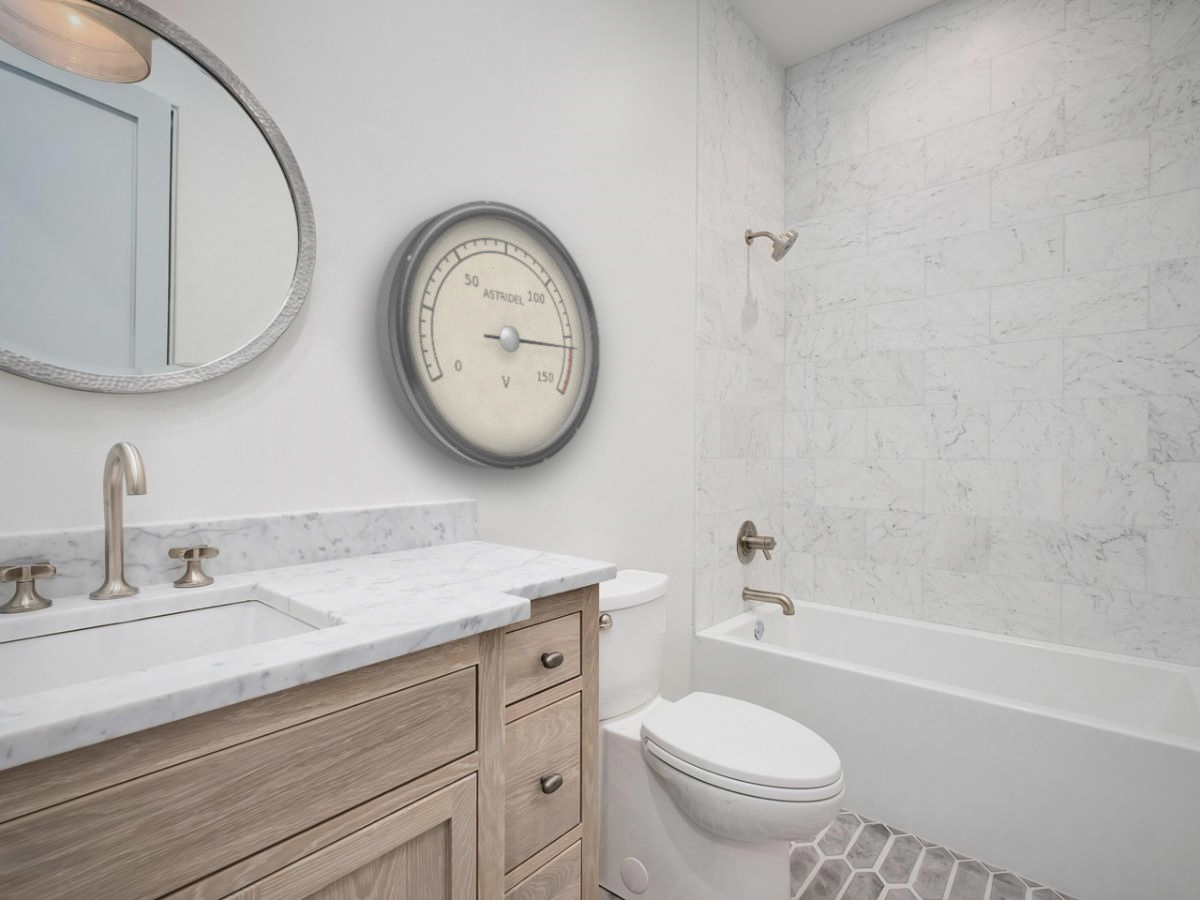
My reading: 130 V
